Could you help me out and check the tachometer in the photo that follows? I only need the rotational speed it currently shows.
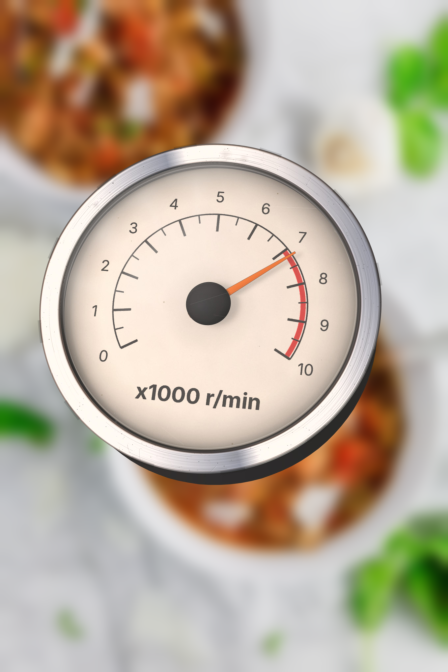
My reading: 7250 rpm
